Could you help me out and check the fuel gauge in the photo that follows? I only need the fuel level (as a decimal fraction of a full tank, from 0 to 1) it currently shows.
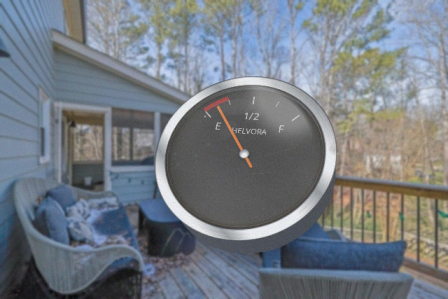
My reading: 0.125
